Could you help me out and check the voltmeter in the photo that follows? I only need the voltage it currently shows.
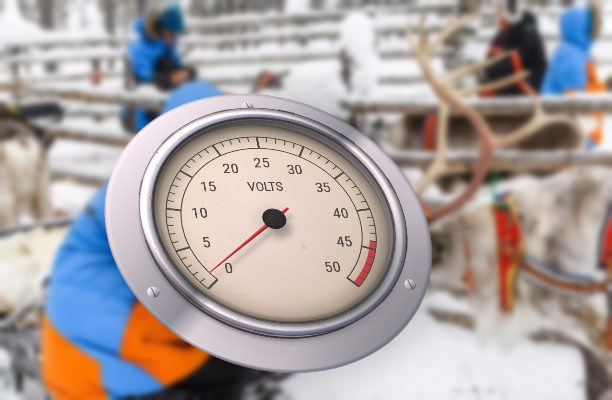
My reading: 1 V
